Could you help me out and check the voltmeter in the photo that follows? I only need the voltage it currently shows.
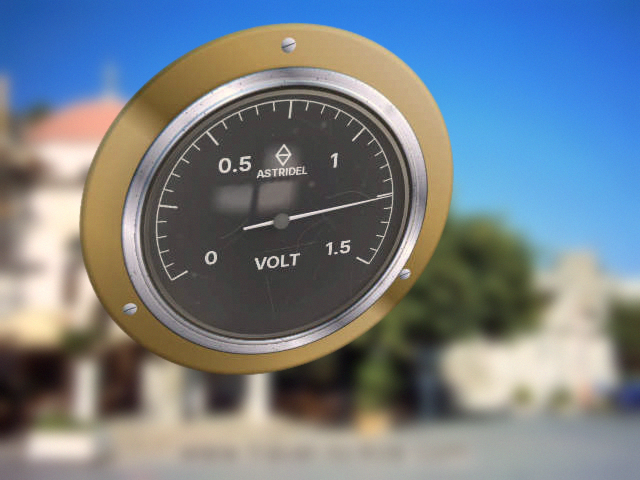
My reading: 1.25 V
